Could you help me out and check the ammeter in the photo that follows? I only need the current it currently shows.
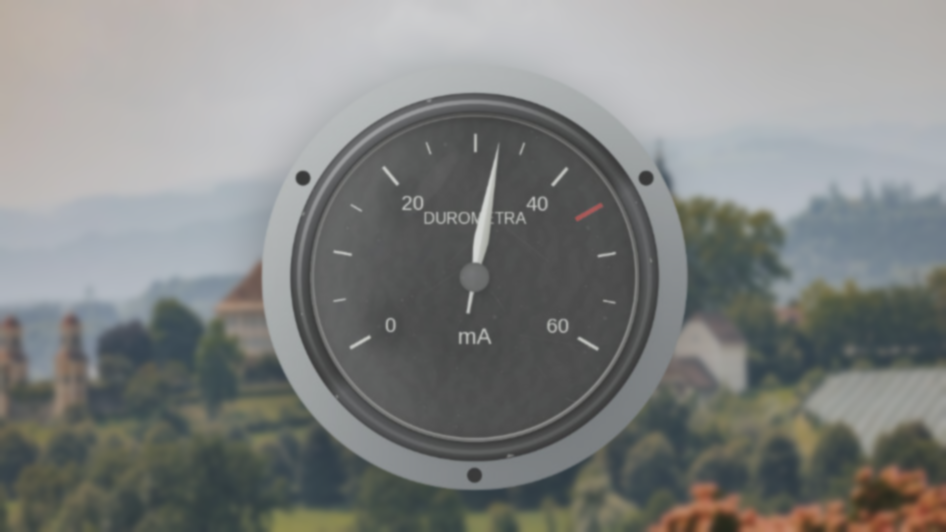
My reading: 32.5 mA
